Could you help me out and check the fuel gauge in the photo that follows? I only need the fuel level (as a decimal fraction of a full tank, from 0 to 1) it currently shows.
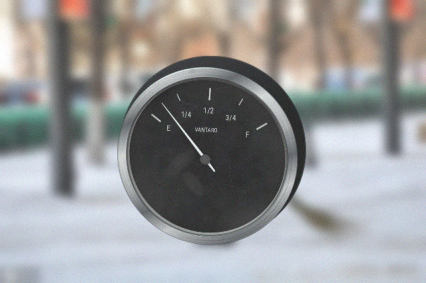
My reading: 0.125
